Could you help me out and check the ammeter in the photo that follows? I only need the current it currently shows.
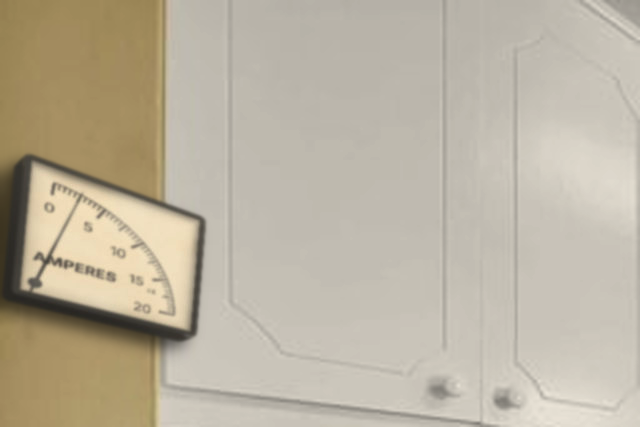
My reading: 2.5 A
